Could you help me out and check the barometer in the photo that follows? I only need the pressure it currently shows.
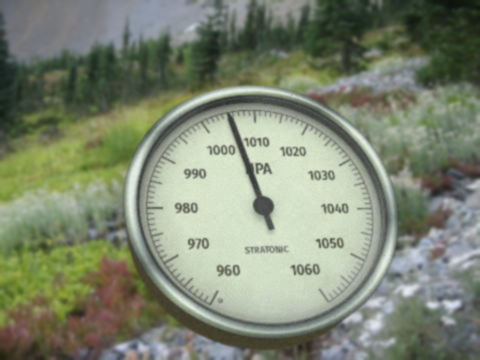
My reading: 1005 hPa
